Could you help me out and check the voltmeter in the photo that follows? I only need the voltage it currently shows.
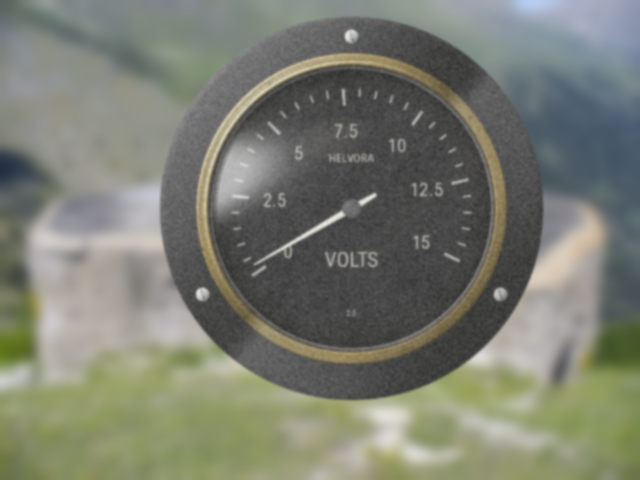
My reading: 0.25 V
